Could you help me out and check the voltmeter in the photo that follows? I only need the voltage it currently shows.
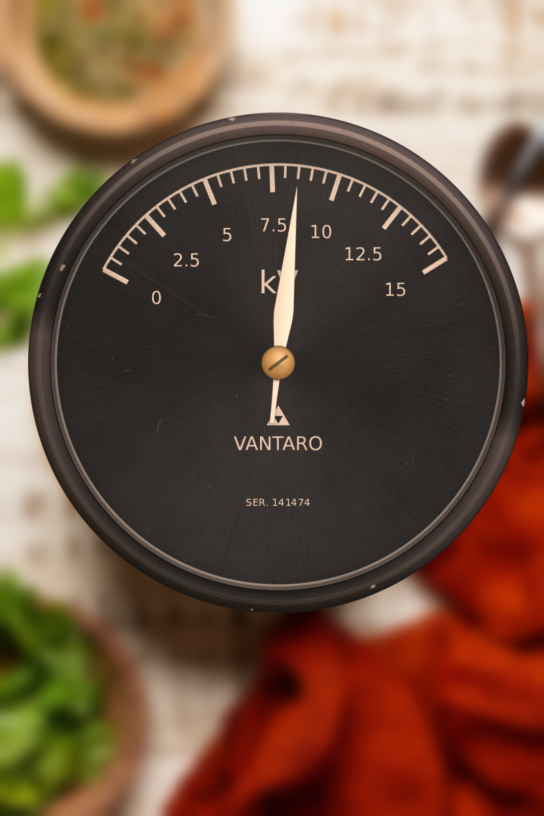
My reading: 8.5 kV
